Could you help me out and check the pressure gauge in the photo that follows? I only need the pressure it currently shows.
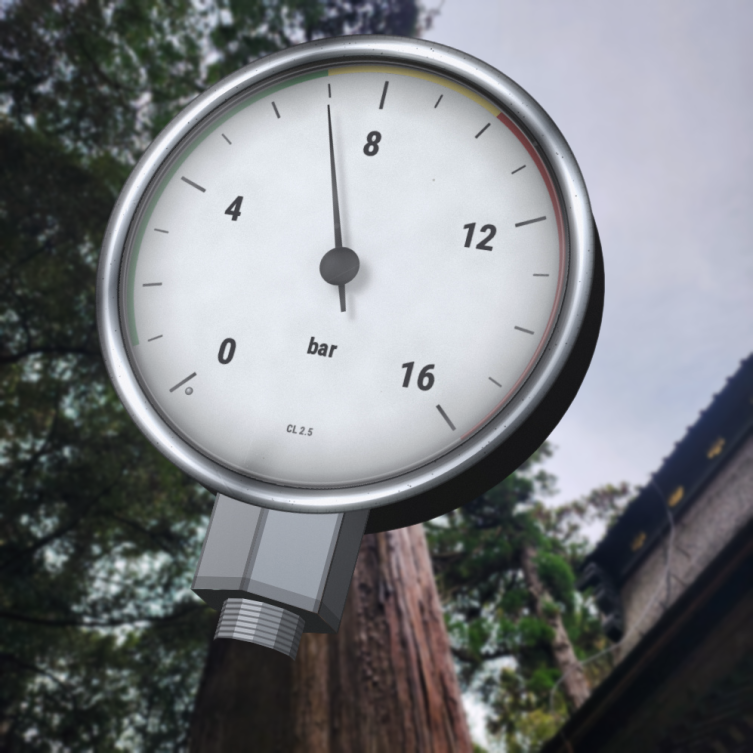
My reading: 7 bar
